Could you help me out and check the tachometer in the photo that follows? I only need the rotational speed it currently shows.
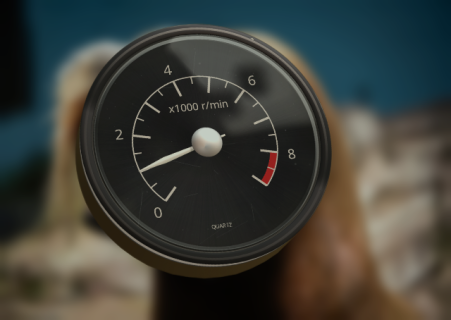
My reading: 1000 rpm
